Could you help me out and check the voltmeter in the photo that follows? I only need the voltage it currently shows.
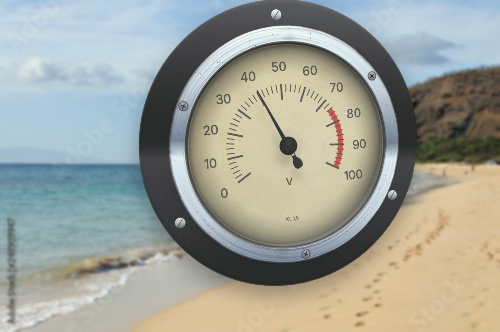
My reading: 40 V
